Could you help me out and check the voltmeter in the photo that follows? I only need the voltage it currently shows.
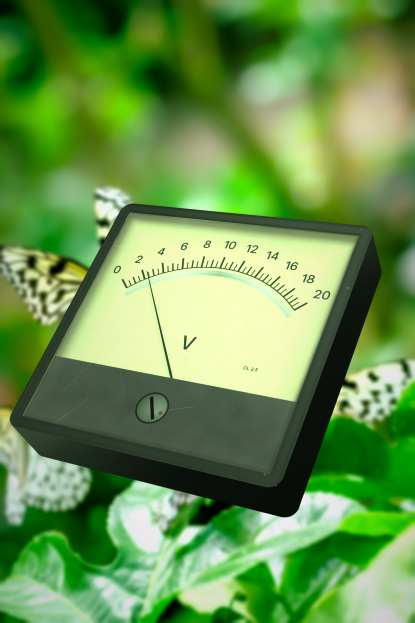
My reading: 2.5 V
